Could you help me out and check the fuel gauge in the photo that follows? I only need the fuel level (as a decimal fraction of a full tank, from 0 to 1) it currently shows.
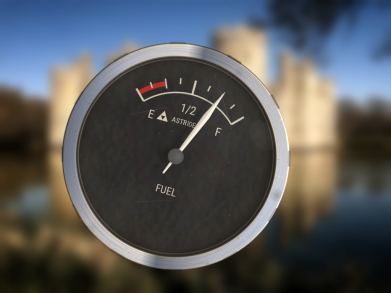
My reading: 0.75
